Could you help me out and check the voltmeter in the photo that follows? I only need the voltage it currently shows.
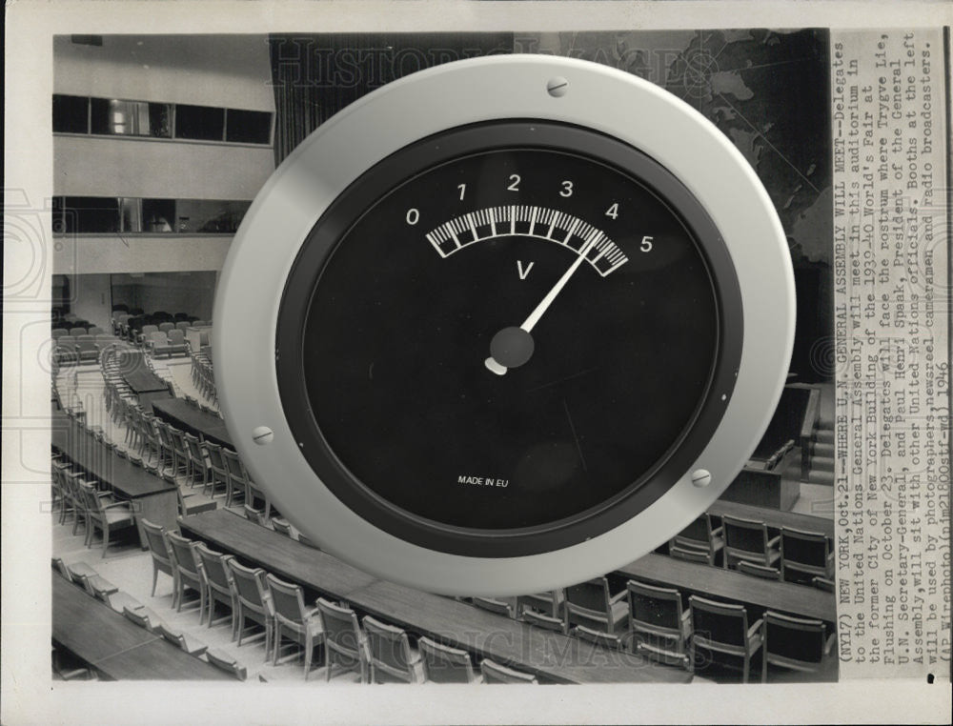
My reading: 4 V
